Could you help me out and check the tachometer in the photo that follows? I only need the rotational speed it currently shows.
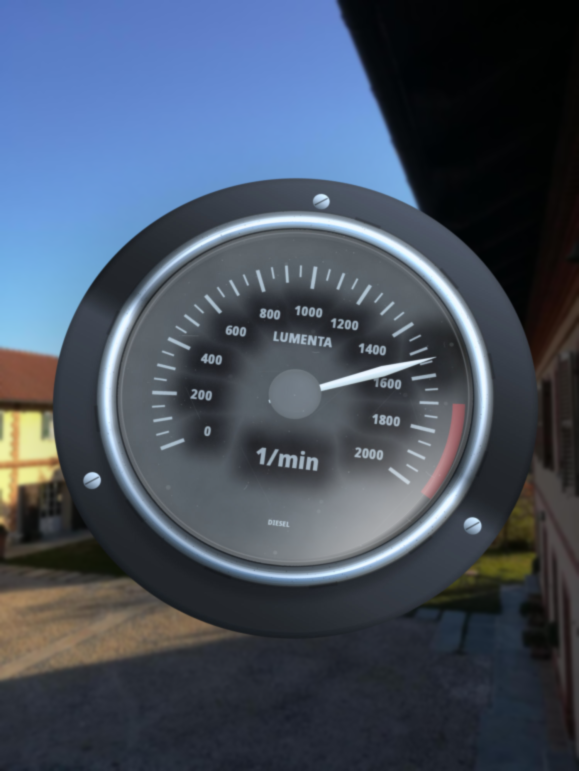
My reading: 1550 rpm
